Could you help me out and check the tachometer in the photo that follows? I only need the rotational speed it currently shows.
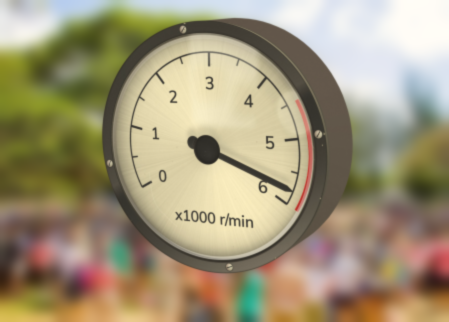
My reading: 5750 rpm
